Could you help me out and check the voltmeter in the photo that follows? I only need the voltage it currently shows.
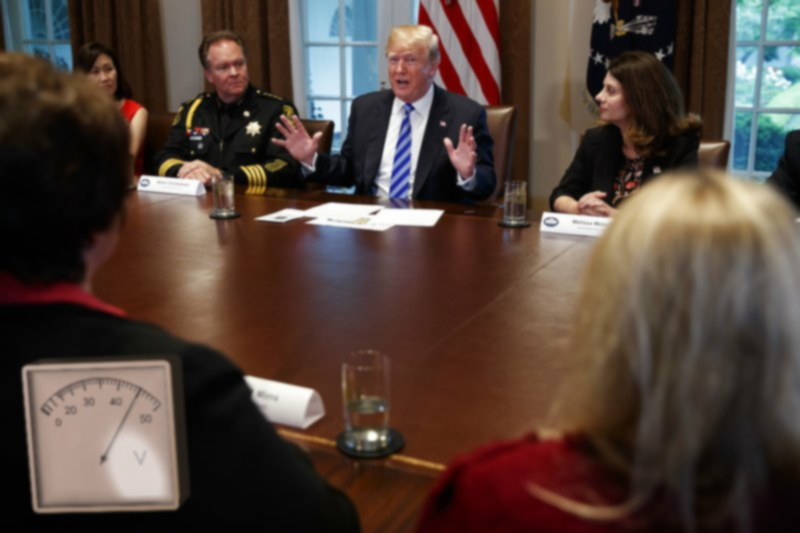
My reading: 45 V
